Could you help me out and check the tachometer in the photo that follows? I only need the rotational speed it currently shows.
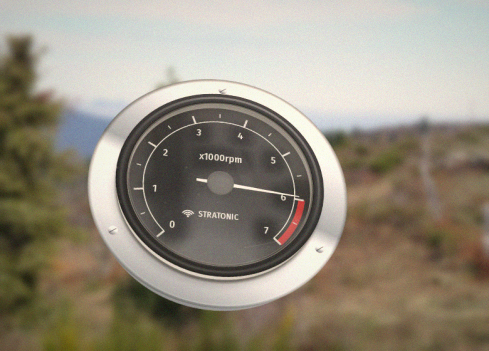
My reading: 6000 rpm
